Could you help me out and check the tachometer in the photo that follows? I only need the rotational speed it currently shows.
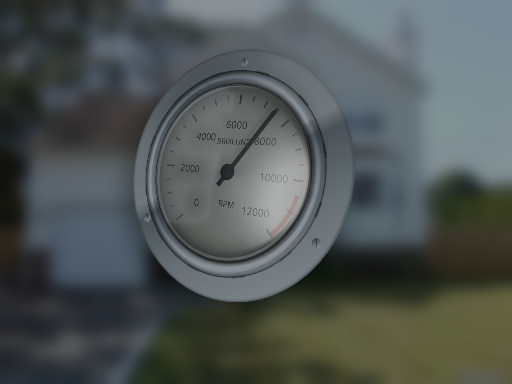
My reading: 7500 rpm
